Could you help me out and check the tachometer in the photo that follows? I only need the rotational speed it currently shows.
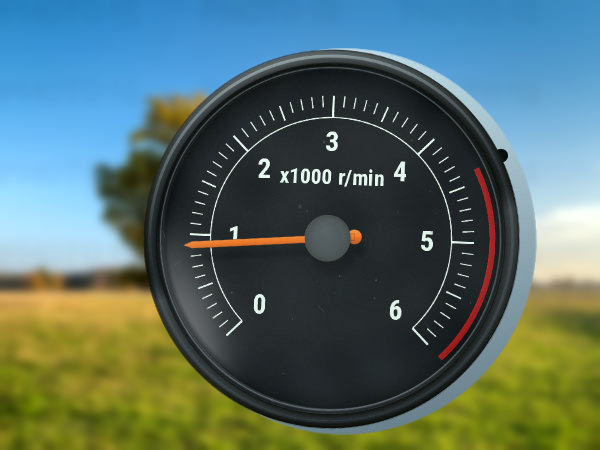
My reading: 900 rpm
